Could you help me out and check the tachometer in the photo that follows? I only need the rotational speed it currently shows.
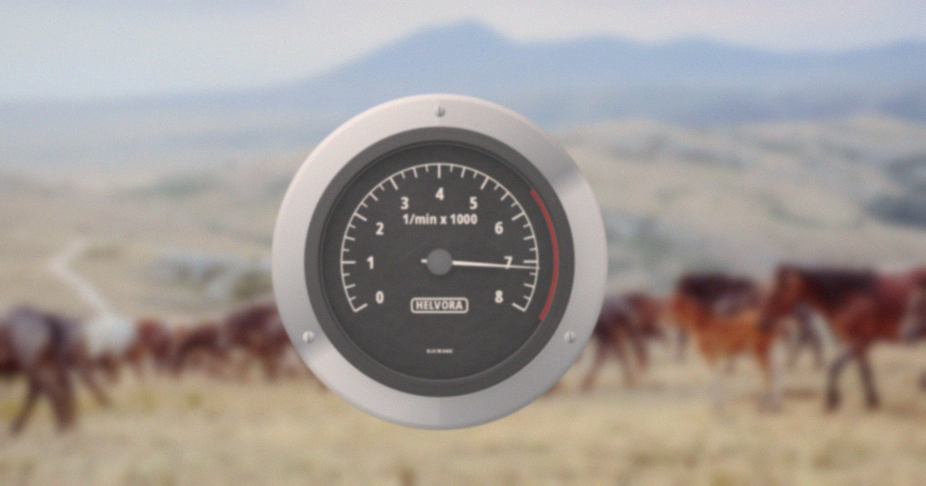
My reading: 7125 rpm
